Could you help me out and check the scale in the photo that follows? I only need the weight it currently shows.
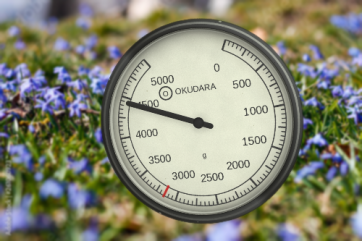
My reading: 4450 g
